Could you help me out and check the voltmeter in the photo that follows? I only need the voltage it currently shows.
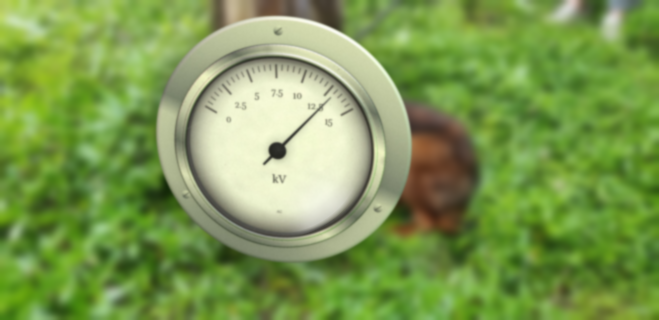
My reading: 13 kV
